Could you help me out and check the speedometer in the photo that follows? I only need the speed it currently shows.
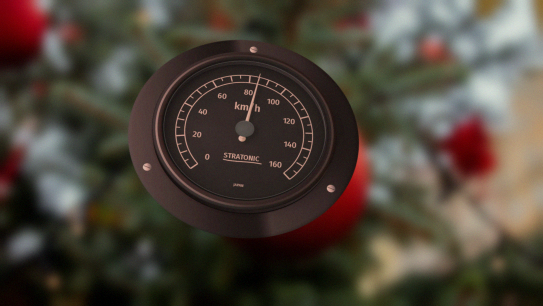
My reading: 85 km/h
